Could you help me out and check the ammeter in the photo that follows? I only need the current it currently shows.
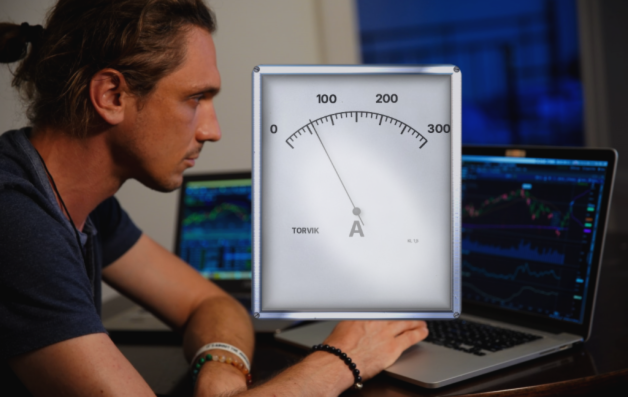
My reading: 60 A
